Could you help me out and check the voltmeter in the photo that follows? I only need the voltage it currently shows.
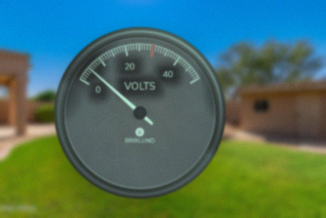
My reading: 5 V
